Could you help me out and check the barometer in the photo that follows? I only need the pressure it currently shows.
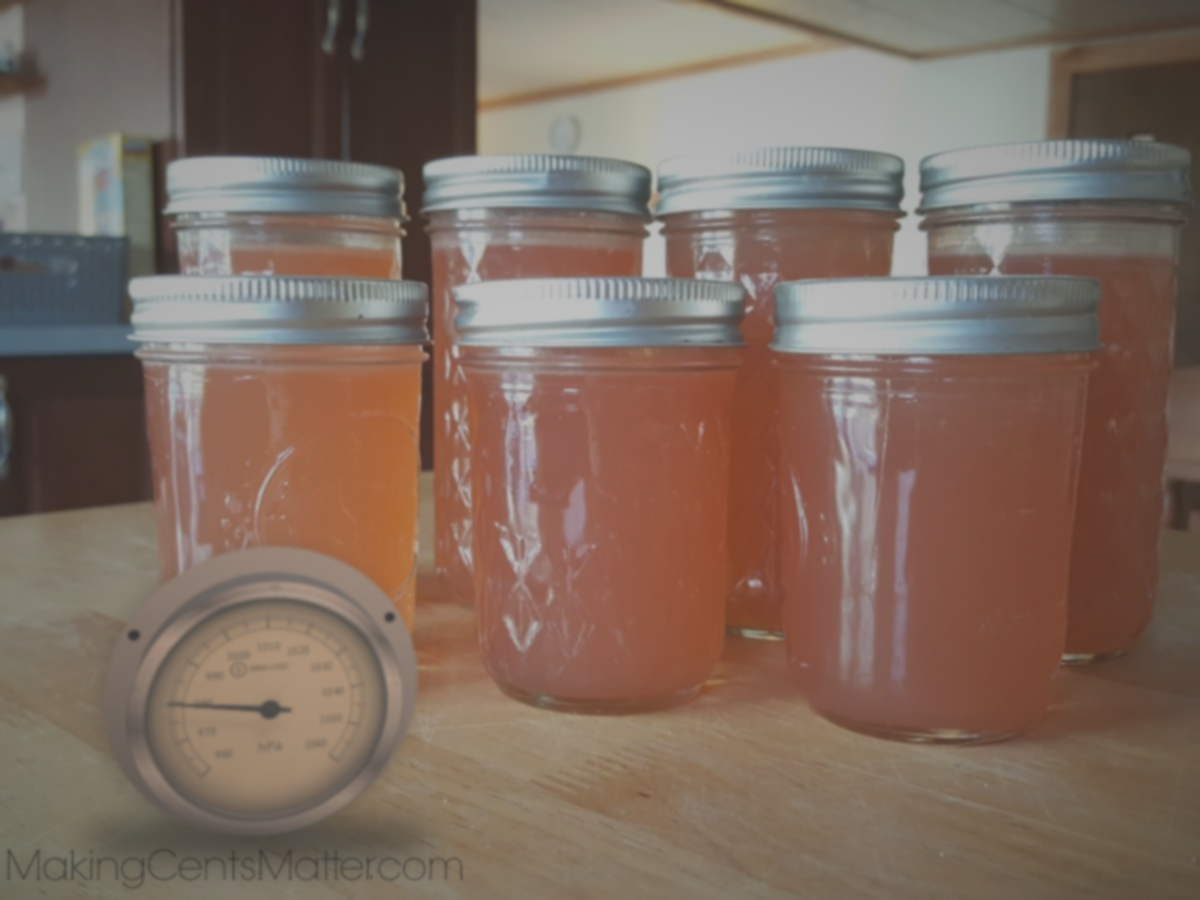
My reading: 980 hPa
